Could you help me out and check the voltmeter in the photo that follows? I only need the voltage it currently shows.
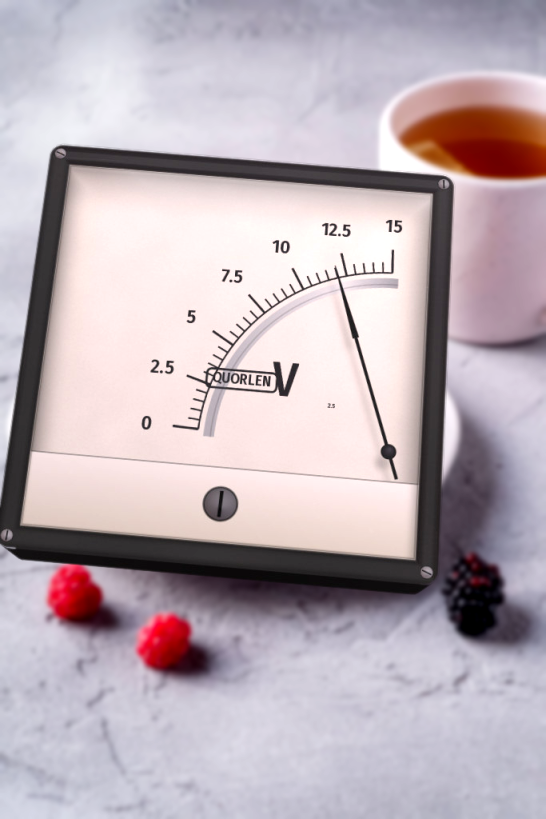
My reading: 12 V
